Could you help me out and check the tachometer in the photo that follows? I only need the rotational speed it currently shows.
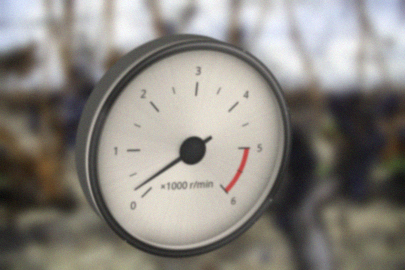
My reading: 250 rpm
